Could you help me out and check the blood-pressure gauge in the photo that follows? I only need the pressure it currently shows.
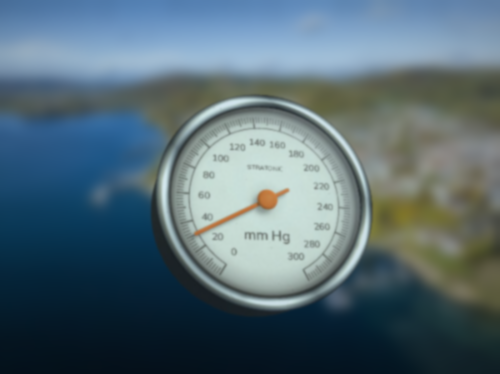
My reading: 30 mmHg
